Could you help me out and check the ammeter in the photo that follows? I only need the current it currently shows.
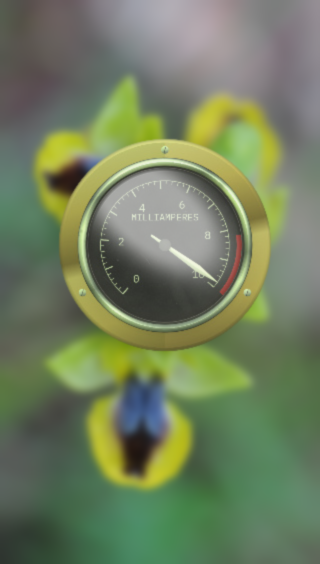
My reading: 9.8 mA
